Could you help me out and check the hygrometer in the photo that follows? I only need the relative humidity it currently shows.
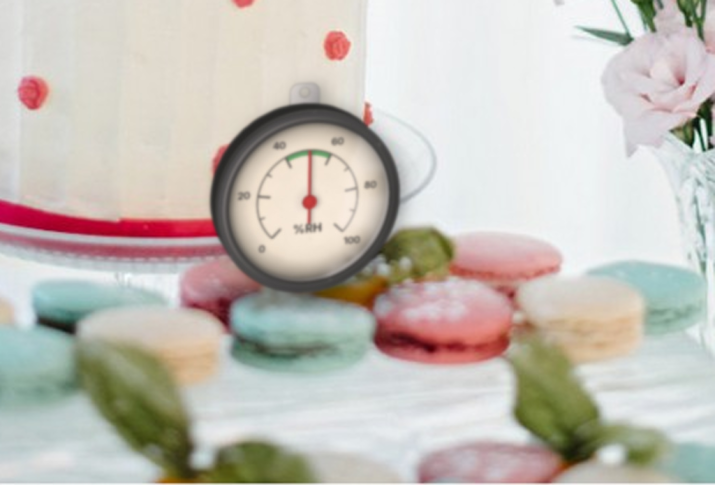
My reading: 50 %
